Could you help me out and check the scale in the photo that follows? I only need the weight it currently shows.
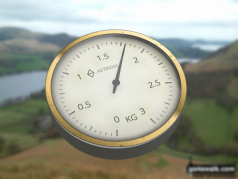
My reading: 1.8 kg
